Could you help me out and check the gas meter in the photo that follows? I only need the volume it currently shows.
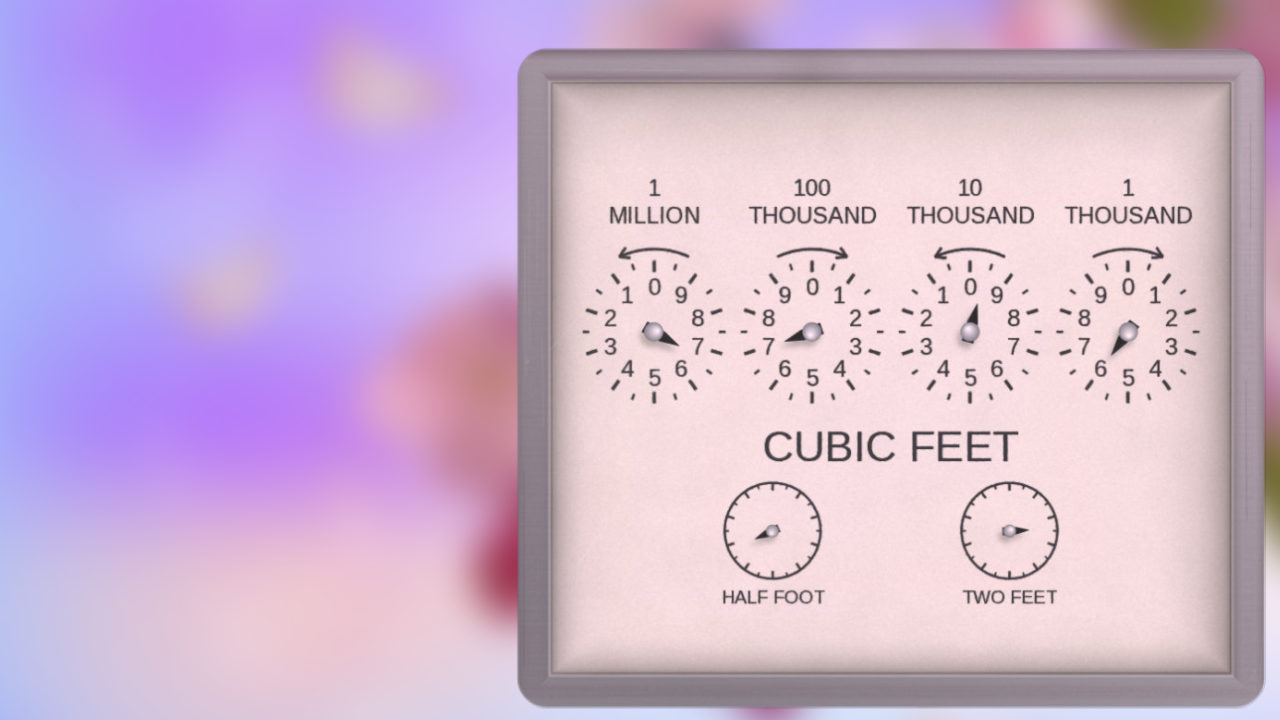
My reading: 669600 ft³
